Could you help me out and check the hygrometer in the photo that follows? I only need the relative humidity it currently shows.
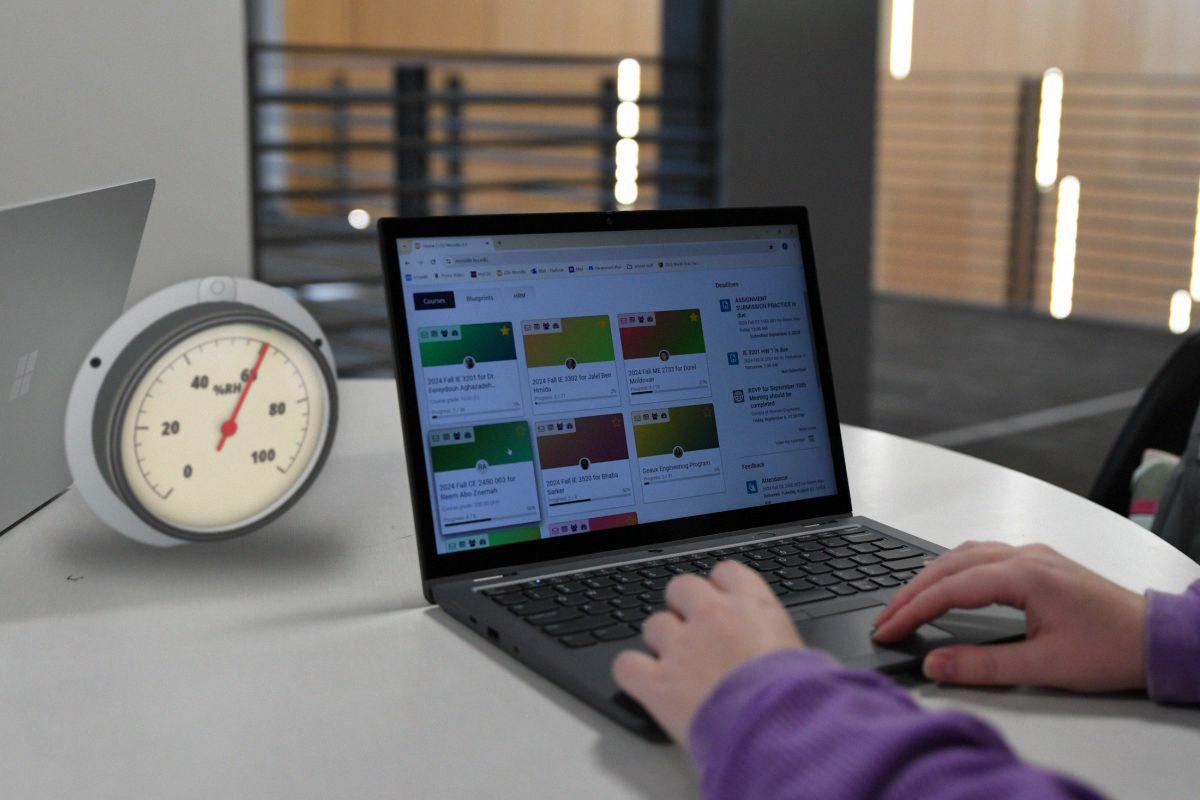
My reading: 60 %
